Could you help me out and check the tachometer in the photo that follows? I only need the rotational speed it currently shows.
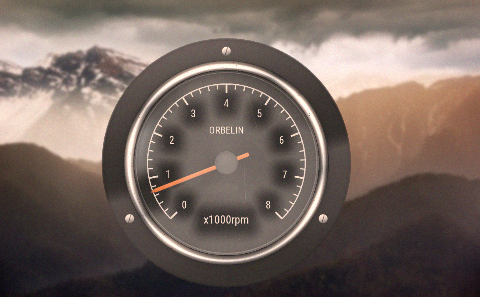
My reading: 700 rpm
